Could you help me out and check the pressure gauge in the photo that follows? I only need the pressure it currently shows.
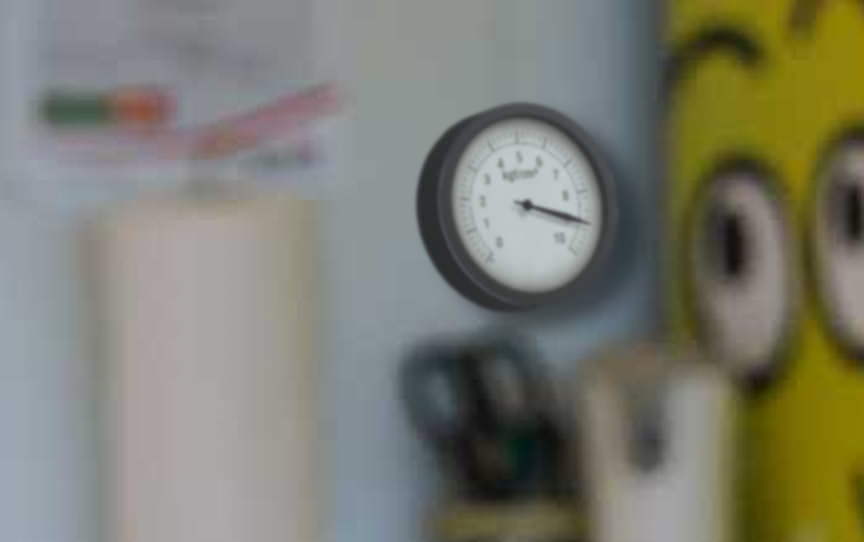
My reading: 9 kg/cm²
